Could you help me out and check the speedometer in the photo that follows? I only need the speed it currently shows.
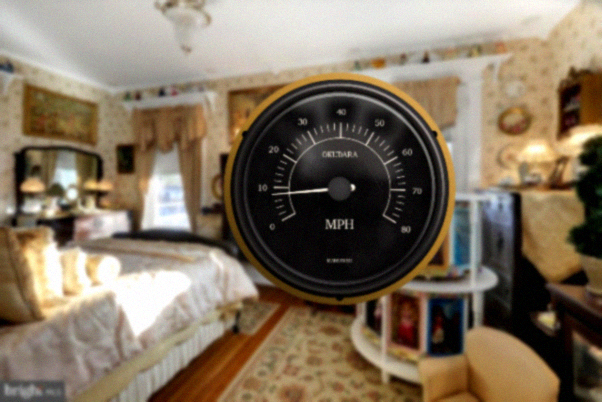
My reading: 8 mph
